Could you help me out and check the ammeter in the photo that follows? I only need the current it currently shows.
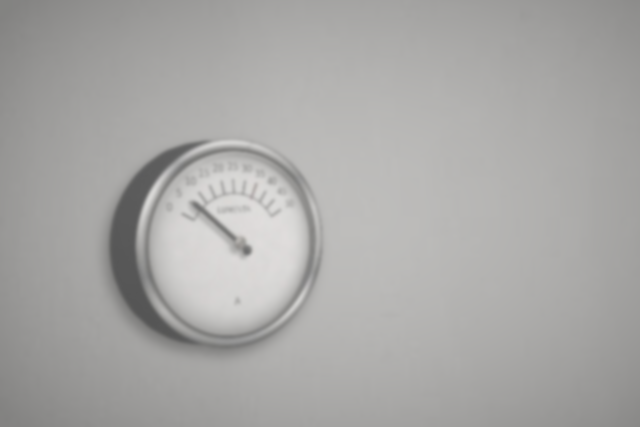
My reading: 5 A
